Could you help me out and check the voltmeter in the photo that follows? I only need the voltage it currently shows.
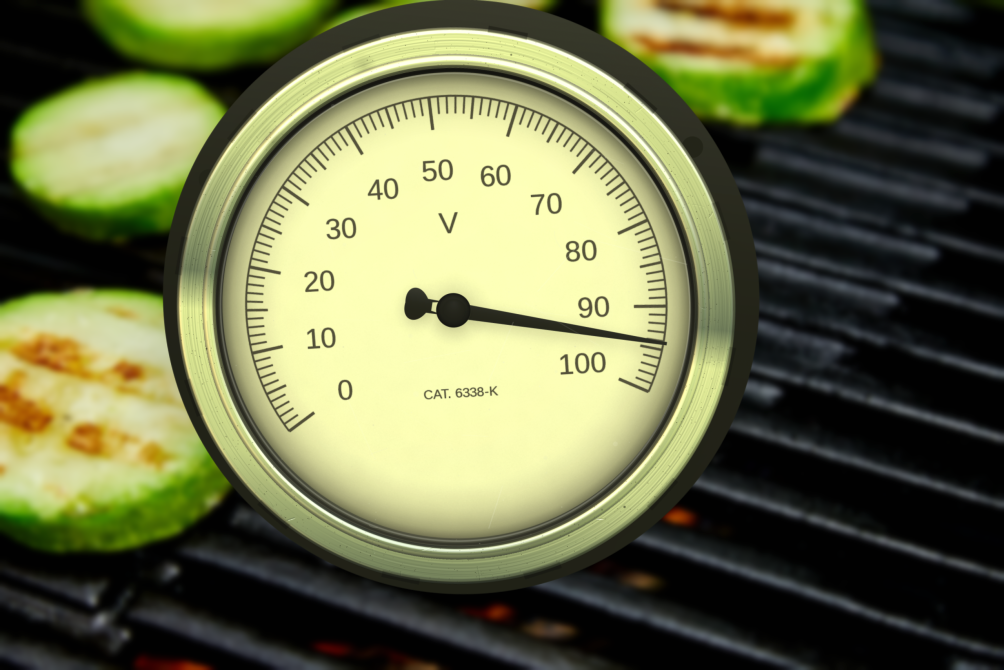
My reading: 94 V
